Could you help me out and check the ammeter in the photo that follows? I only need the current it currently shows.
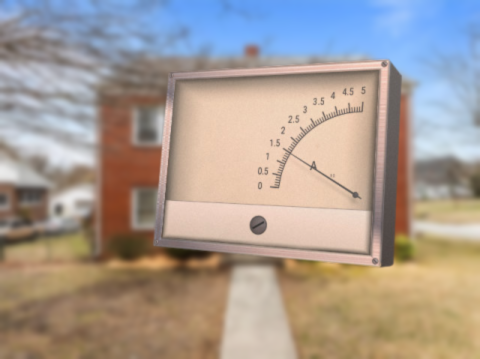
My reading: 1.5 A
